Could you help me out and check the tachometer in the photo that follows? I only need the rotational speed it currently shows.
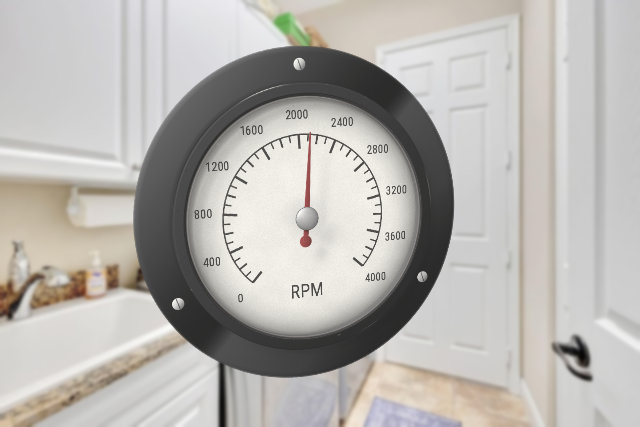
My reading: 2100 rpm
